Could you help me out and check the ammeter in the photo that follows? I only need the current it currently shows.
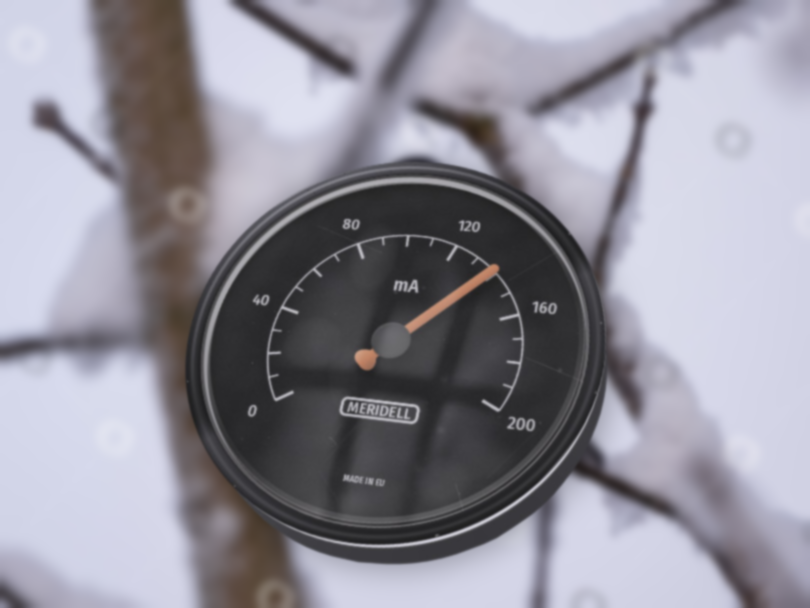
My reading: 140 mA
